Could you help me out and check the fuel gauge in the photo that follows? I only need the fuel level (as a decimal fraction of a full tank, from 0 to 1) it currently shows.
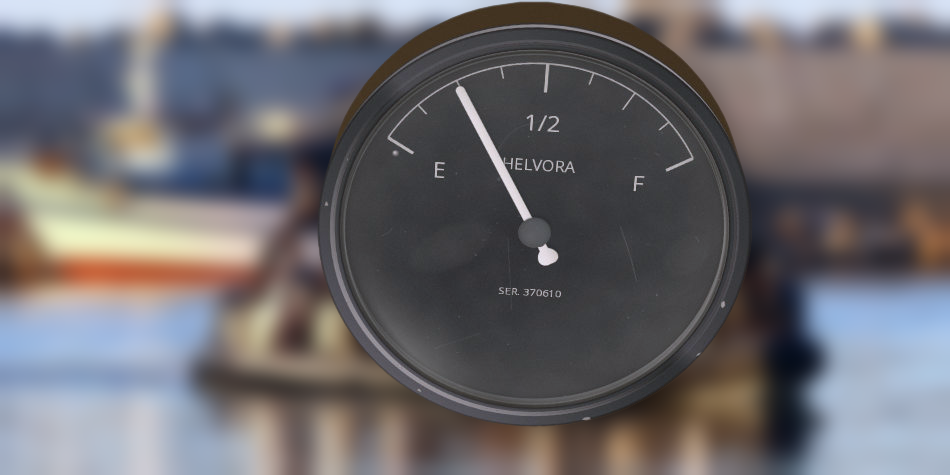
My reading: 0.25
